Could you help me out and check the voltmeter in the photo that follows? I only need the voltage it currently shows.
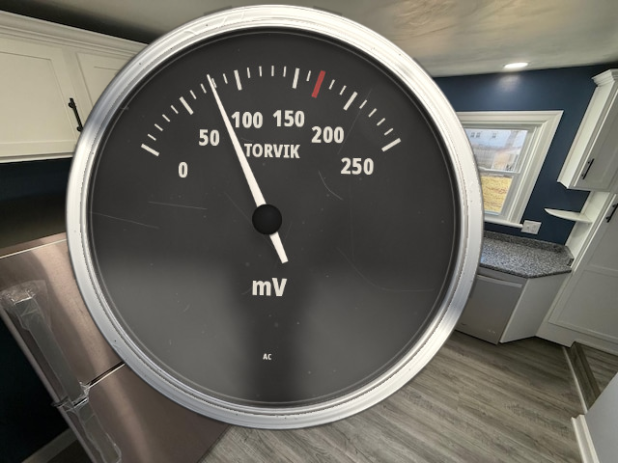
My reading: 80 mV
